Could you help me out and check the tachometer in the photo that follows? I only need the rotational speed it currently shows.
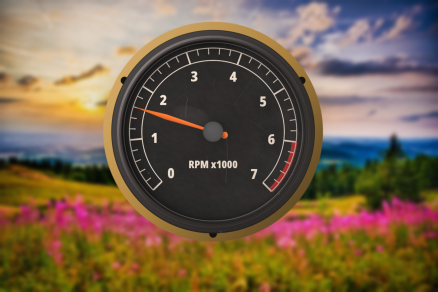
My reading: 1600 rpm
